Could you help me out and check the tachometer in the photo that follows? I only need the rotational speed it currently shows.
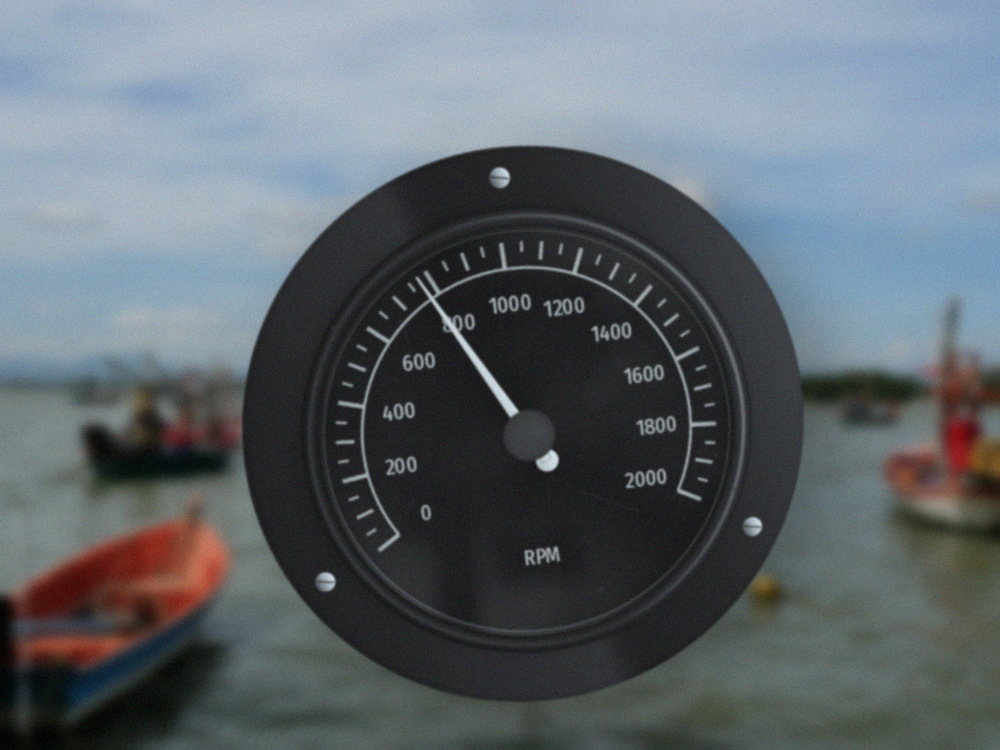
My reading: 775 rpm
